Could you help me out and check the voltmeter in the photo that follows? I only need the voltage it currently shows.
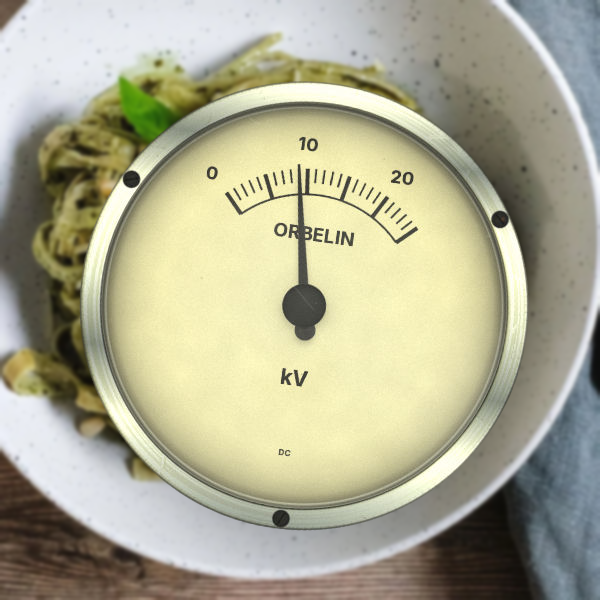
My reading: 9 kV
